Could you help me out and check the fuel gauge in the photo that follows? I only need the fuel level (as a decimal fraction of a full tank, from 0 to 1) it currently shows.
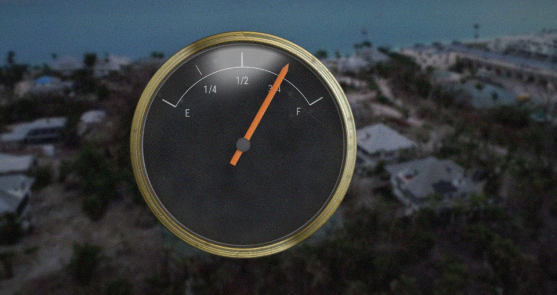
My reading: 0.75
